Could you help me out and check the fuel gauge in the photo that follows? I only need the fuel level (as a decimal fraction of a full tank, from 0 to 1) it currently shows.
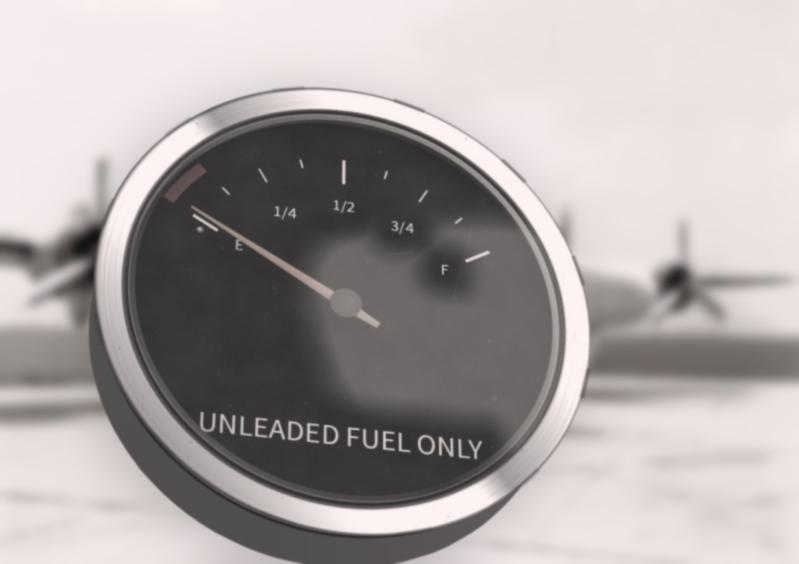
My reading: 0
